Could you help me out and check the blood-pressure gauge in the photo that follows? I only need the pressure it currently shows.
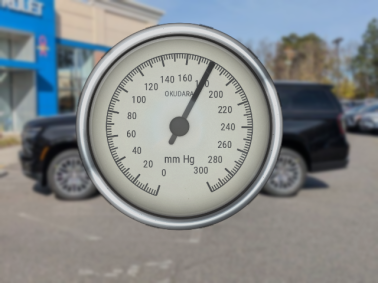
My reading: 180 mmHg
